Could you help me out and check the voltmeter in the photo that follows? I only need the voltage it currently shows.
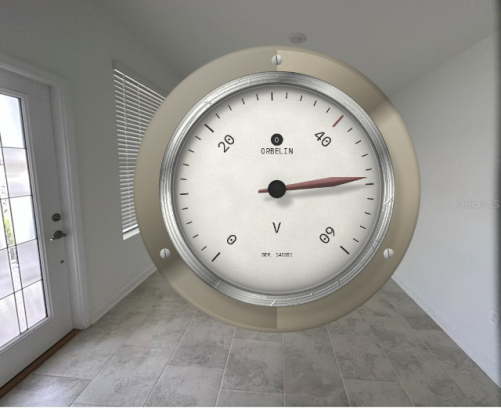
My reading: 49 V
